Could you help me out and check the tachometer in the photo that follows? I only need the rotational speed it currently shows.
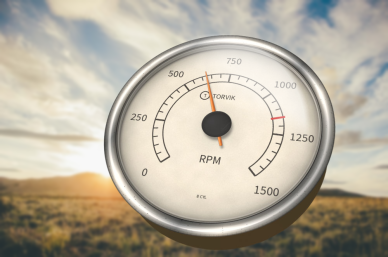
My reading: 625 rpm
